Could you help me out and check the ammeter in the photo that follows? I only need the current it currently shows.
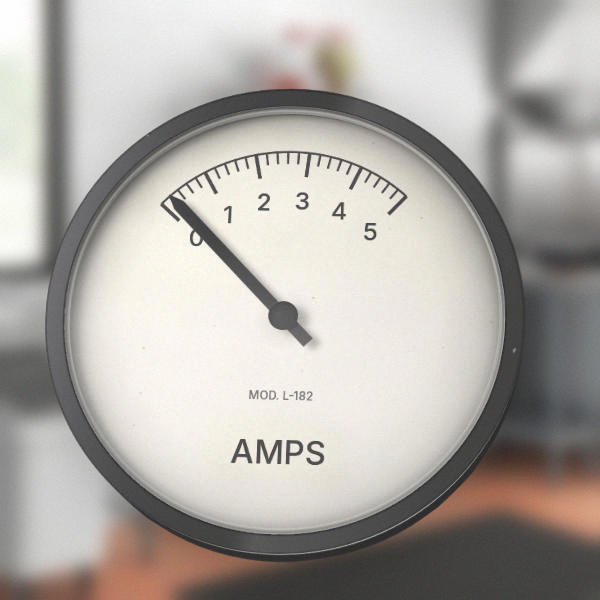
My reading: 0.2 A
